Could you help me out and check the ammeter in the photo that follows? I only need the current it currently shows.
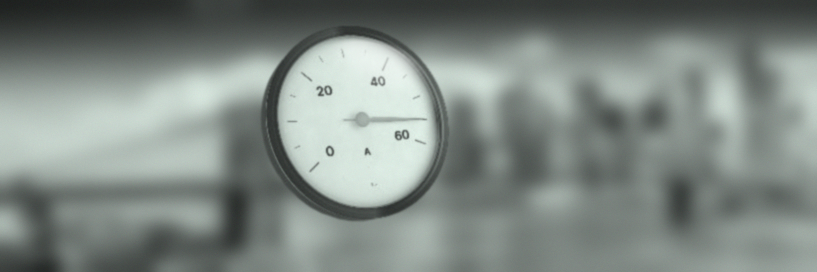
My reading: 55 A
